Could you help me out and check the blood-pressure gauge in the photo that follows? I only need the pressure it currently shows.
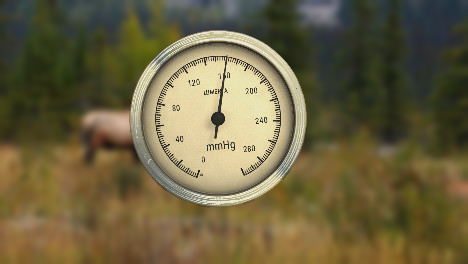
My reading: 160 mmHg
